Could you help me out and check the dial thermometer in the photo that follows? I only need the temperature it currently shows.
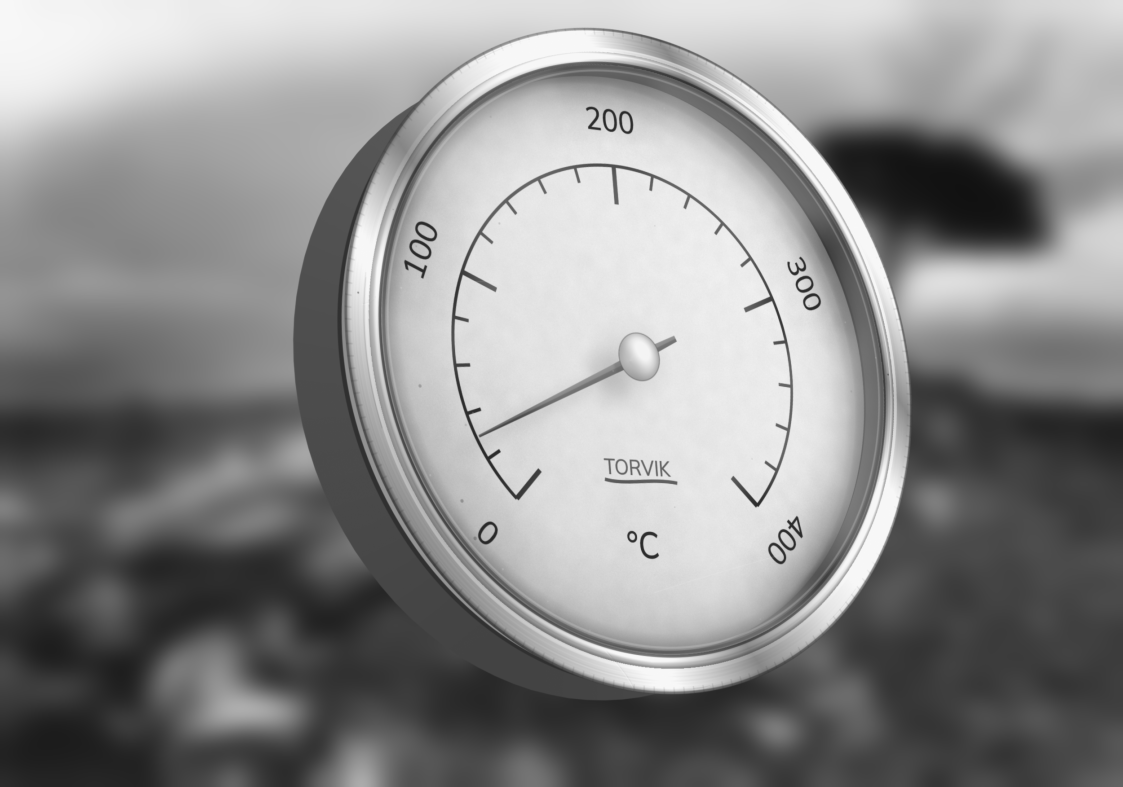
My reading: 30 °C
